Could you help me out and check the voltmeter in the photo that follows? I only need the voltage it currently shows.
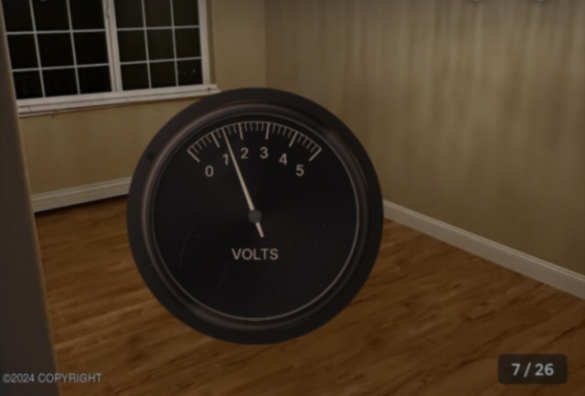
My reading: 1.4 V
